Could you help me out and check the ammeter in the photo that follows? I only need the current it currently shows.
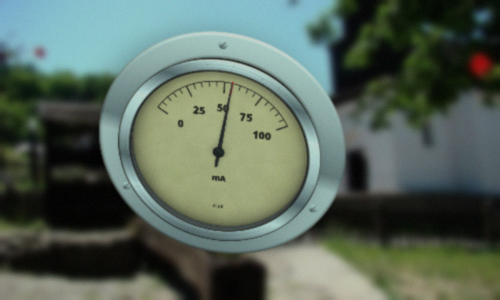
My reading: 55 mA
